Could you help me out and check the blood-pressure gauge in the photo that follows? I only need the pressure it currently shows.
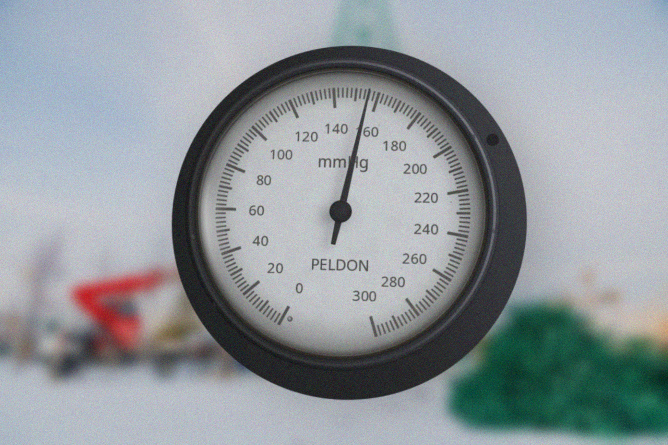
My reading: 156 mmHg
